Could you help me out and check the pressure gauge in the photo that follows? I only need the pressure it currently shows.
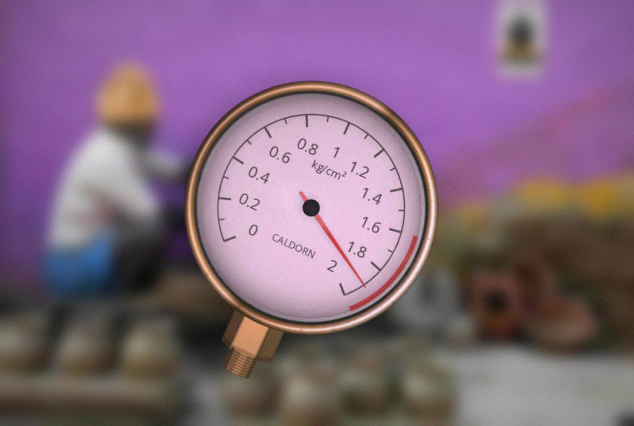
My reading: 1.9 kg/cm²
